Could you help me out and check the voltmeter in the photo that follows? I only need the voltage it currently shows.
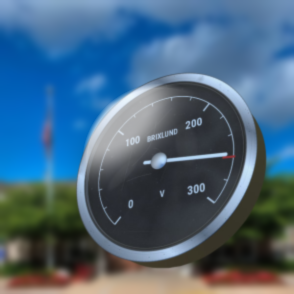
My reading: 260 V
